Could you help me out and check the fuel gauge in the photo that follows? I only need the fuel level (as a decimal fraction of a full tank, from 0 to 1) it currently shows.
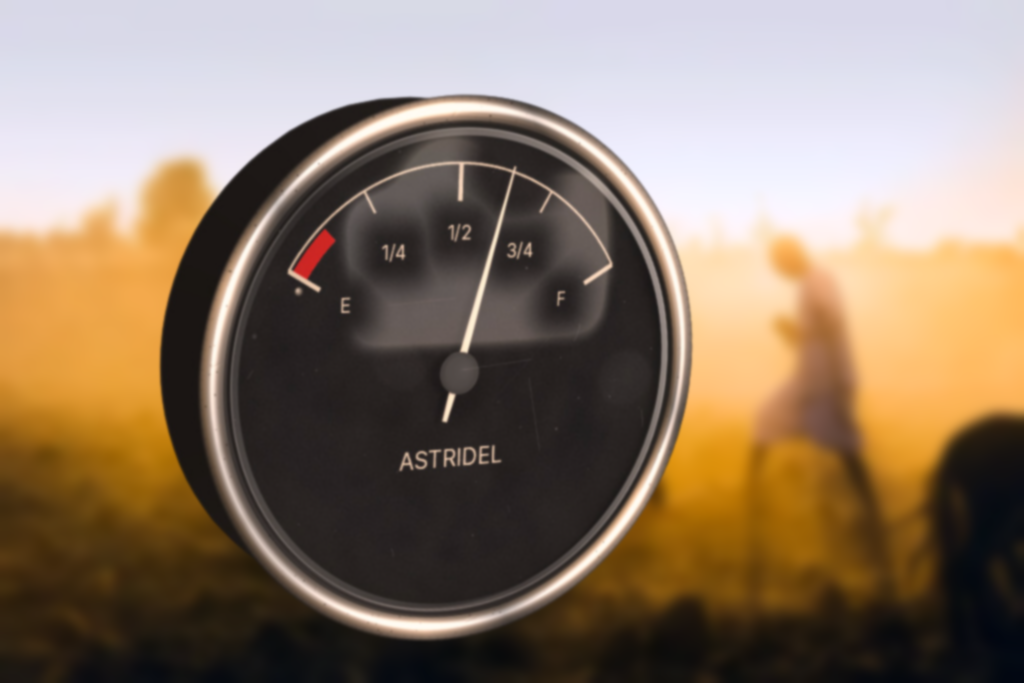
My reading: 0.625
